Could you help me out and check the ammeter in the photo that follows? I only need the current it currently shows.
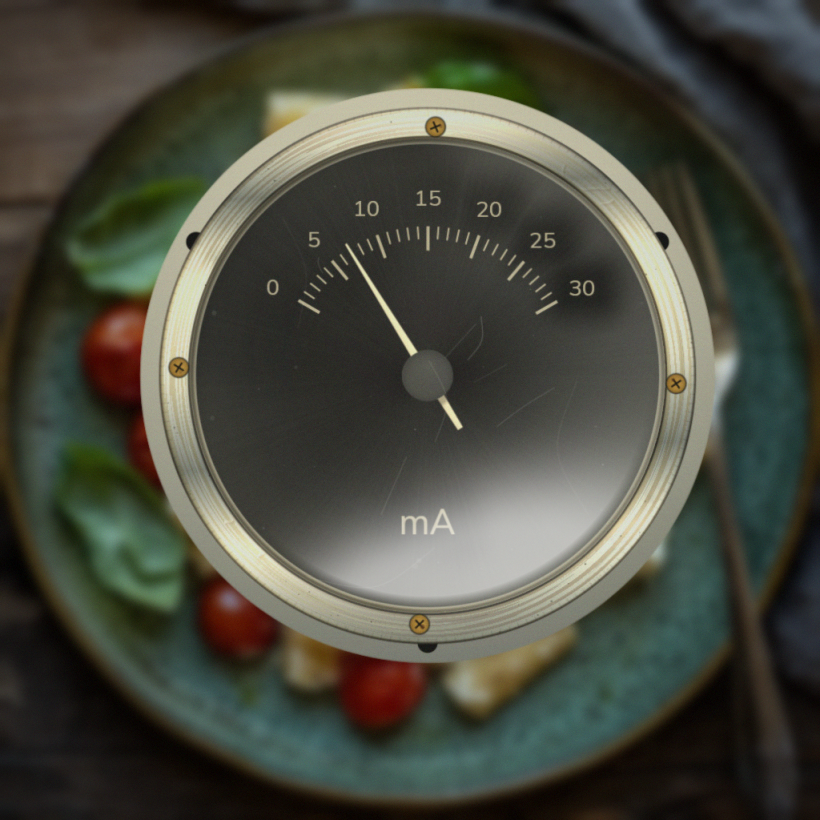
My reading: 7 mA
